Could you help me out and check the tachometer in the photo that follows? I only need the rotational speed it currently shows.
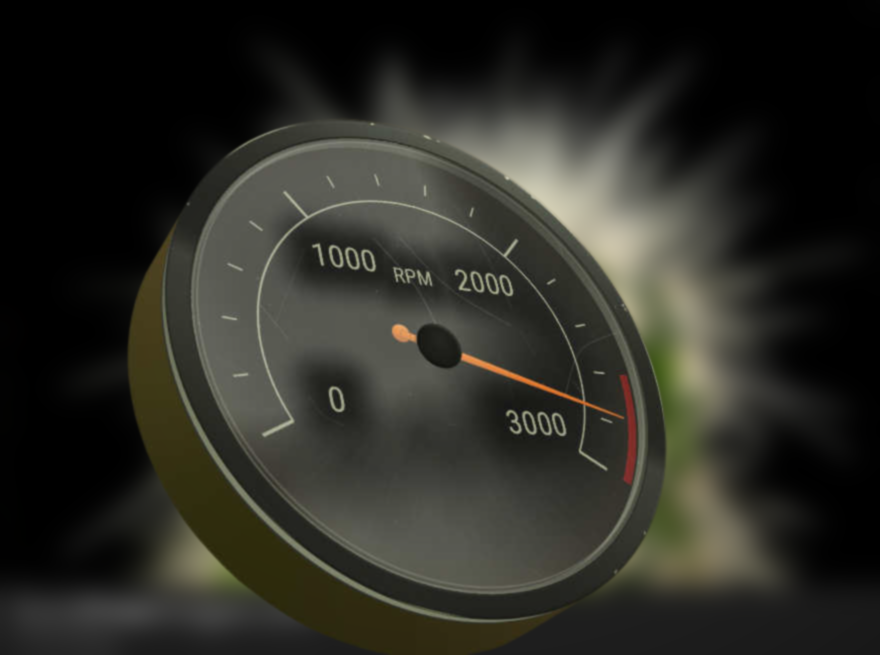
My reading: 2800 rpm
